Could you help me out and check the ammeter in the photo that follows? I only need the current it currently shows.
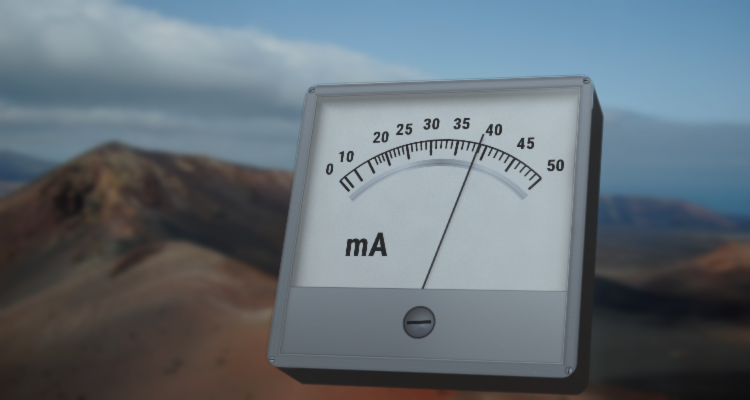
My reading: 39 mA
